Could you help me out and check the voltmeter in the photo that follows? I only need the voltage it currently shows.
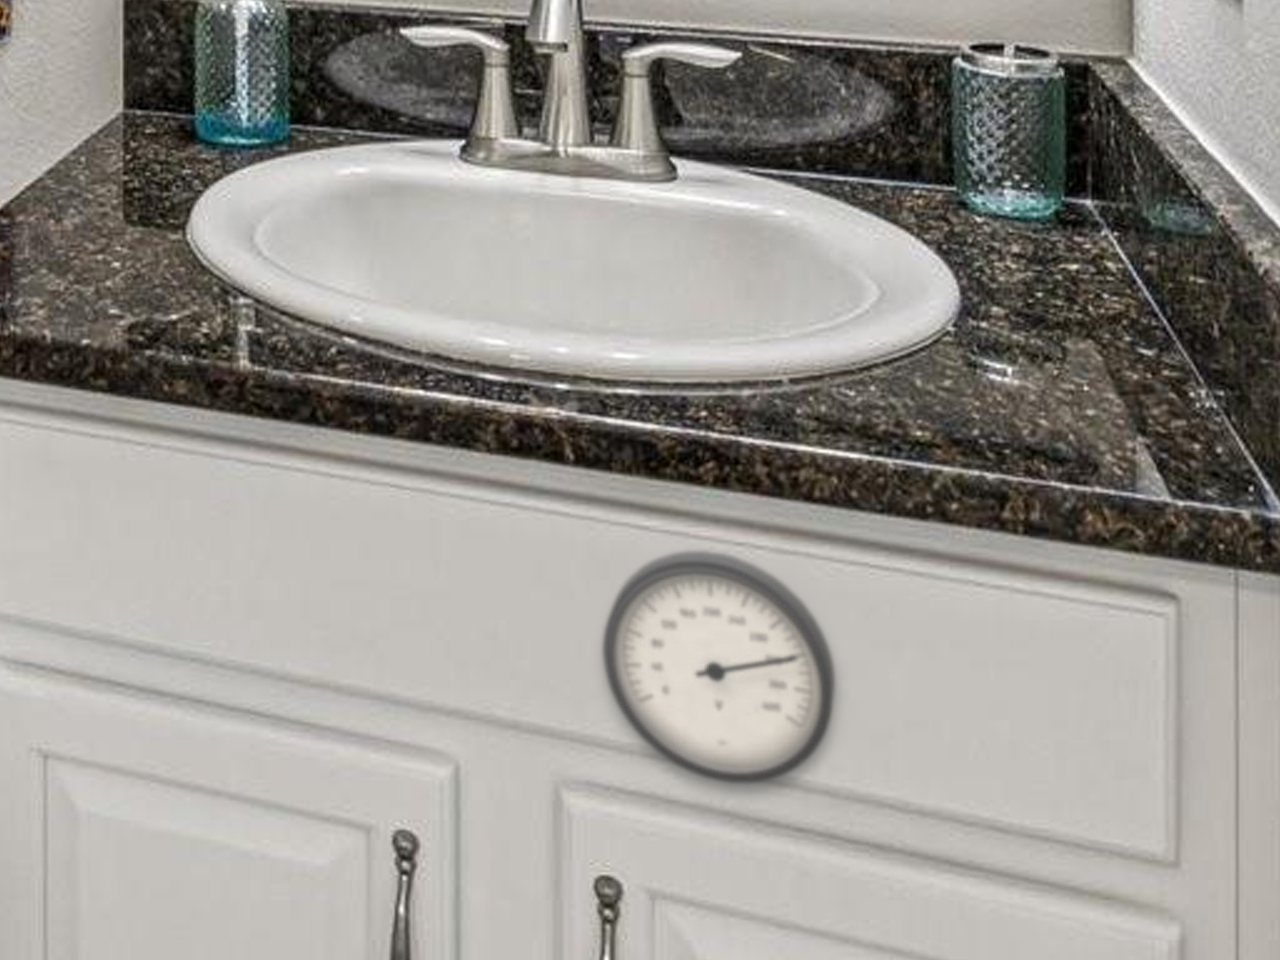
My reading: 320 V
